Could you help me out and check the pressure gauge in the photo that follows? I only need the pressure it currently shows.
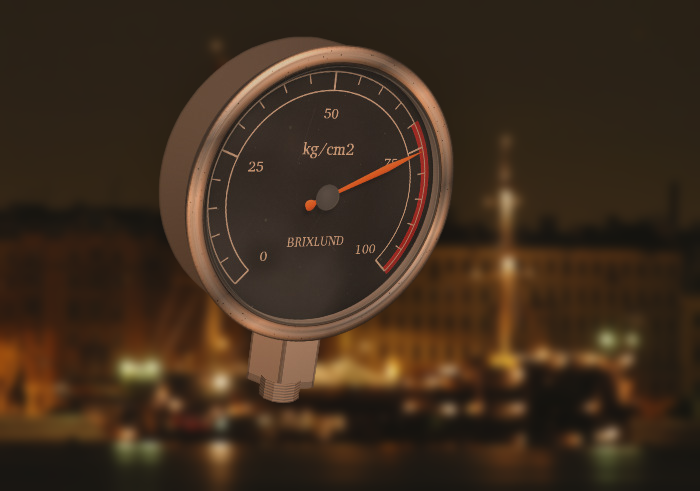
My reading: 75 kg/cm²
